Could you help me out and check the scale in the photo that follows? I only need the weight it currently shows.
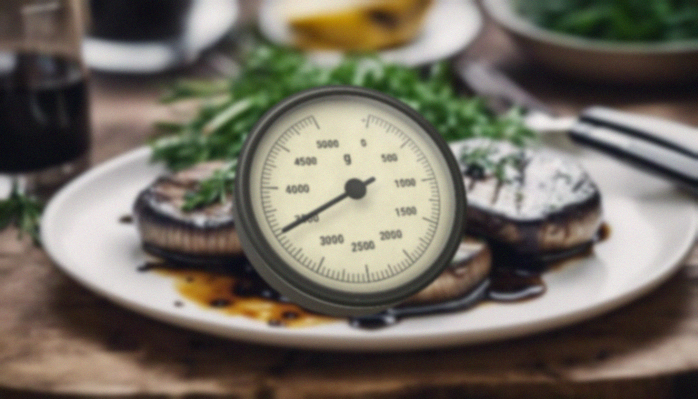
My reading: 3500 g
